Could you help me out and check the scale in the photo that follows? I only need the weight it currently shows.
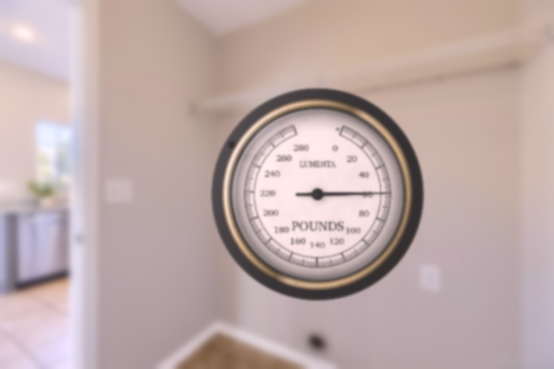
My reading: 60 lb
